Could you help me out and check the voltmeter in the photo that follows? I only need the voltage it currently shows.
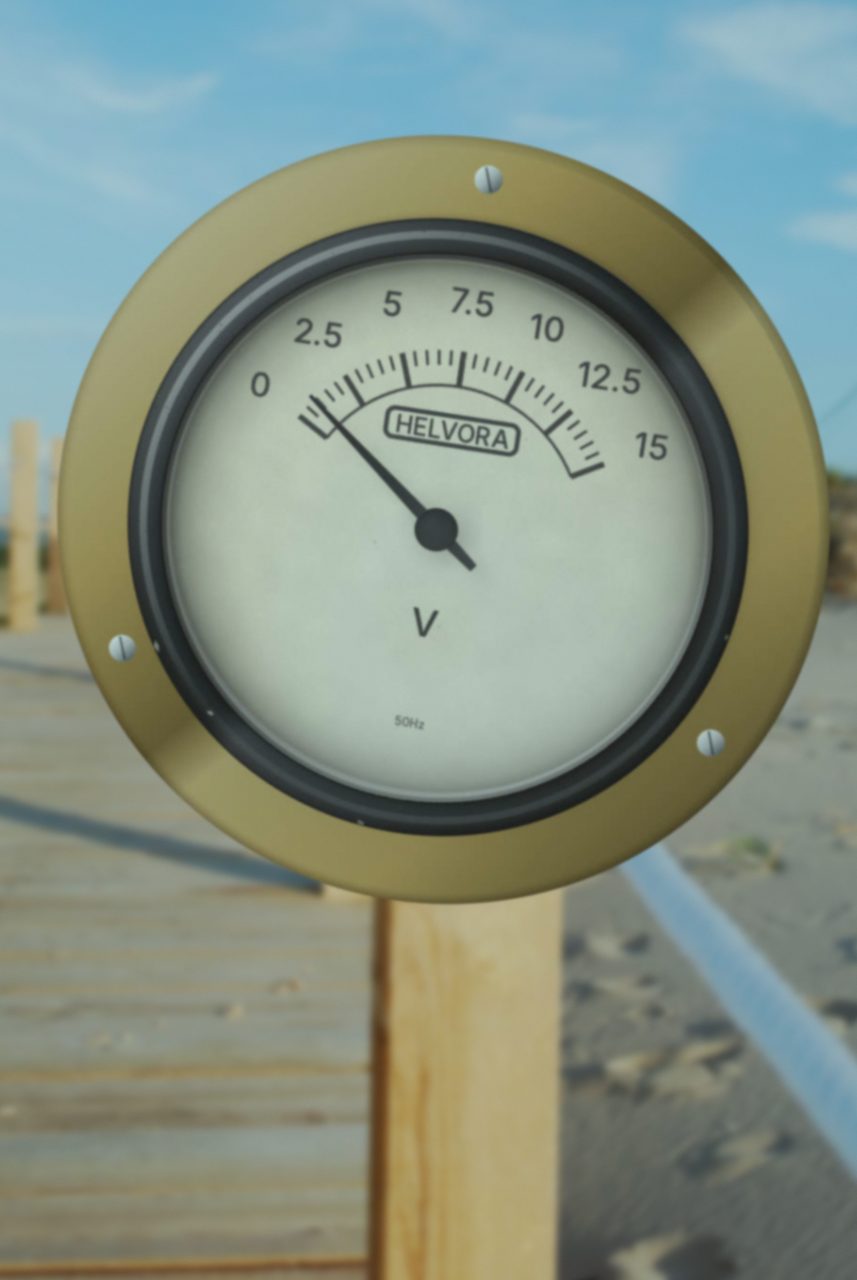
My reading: 1 V
